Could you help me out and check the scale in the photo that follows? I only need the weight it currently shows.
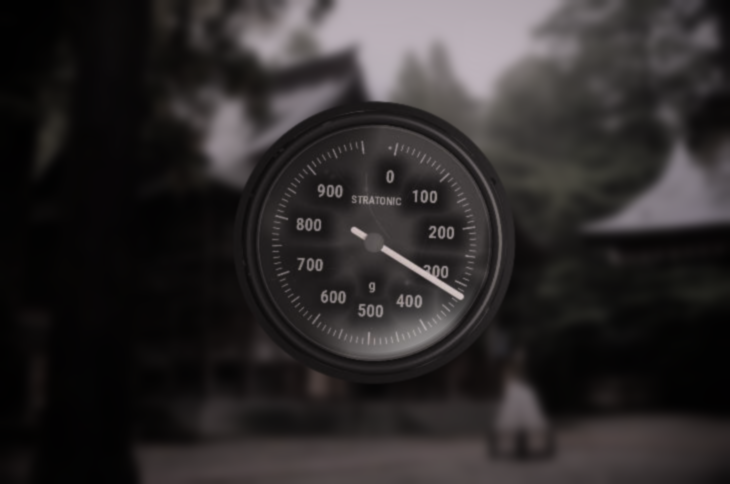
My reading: 320 g
